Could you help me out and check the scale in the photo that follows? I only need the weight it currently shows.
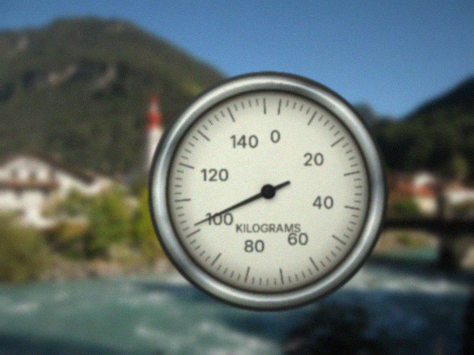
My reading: 102 kg
